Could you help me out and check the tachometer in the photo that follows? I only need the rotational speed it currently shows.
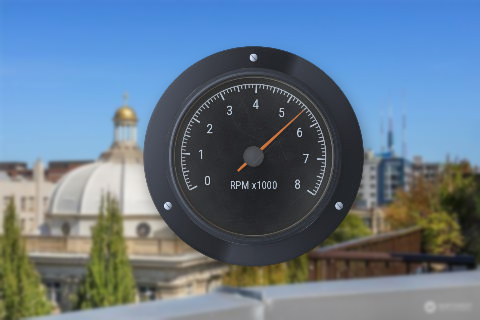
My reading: 5500 rpm
